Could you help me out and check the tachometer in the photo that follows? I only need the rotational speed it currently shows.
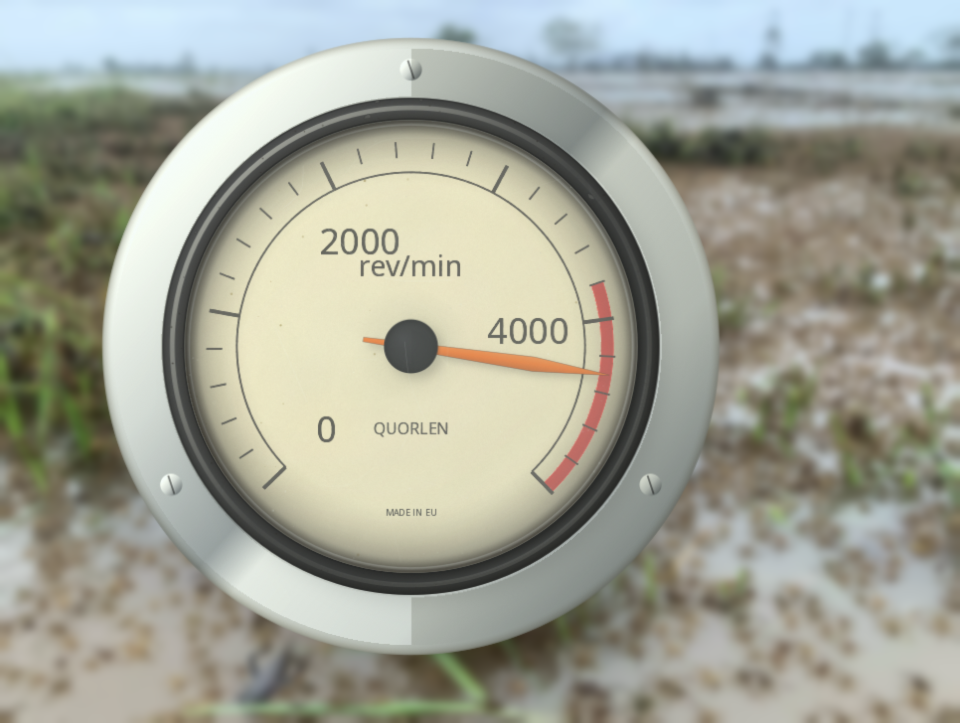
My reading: 4300 rpm
